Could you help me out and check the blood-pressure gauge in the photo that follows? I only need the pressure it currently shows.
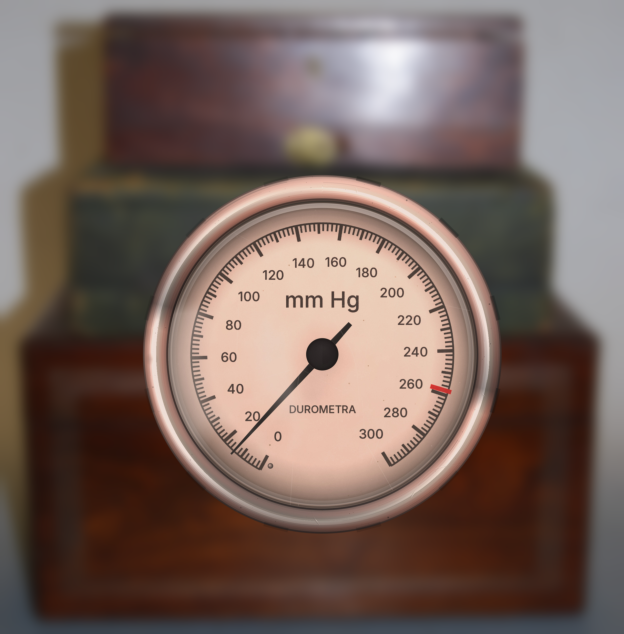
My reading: 14 mmHg
